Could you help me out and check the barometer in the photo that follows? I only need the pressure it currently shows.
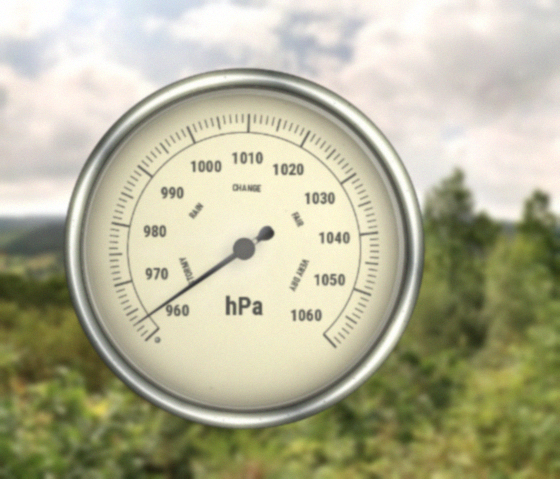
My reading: 963 hPa
